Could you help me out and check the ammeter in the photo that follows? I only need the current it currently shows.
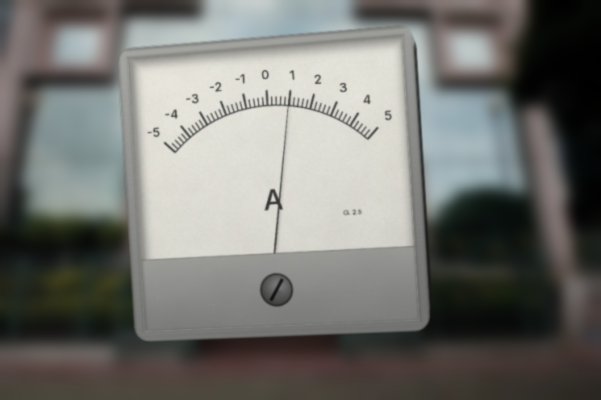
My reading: 1 A
